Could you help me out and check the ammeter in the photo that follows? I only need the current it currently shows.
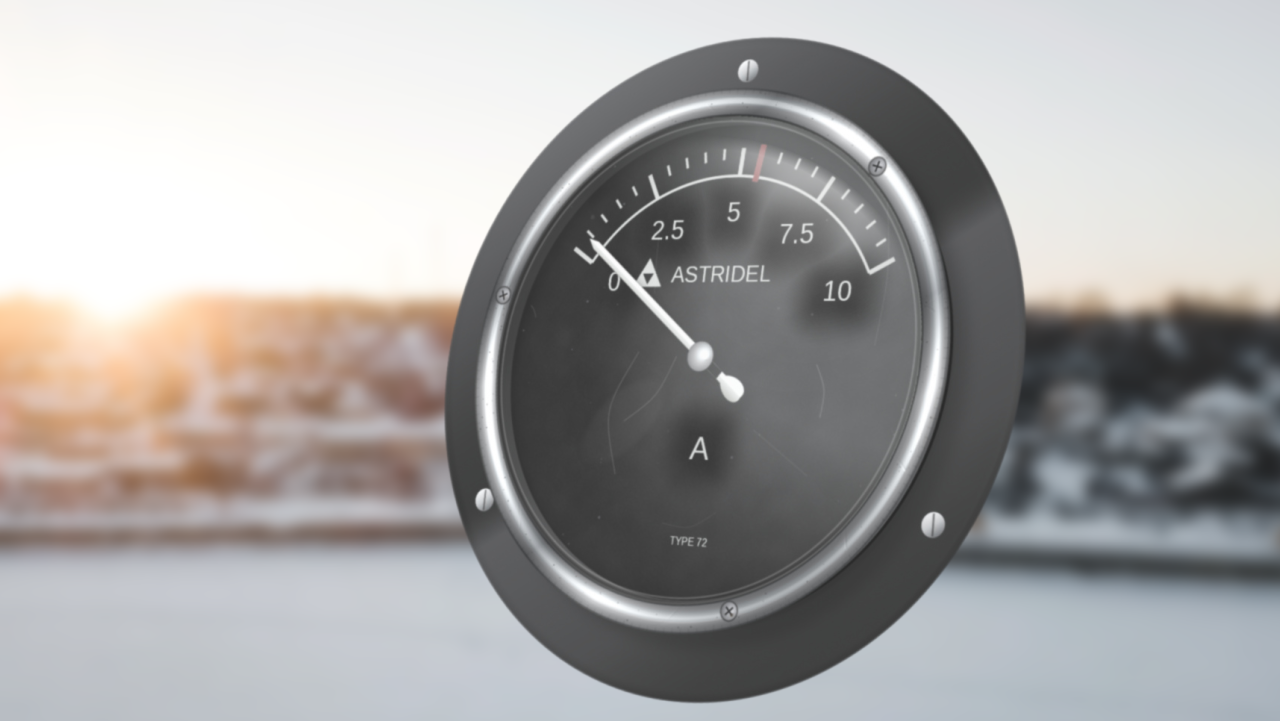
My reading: 0.5 A
